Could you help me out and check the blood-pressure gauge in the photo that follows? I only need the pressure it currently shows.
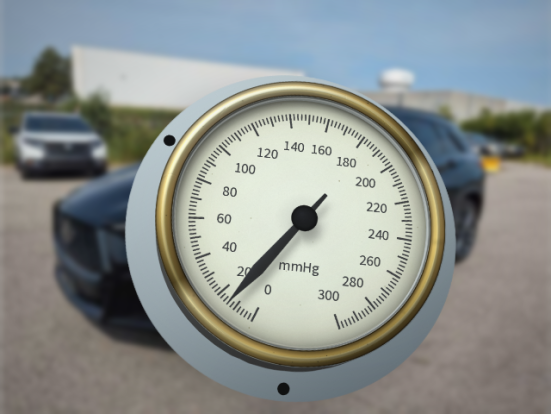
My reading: 14 mmHg
